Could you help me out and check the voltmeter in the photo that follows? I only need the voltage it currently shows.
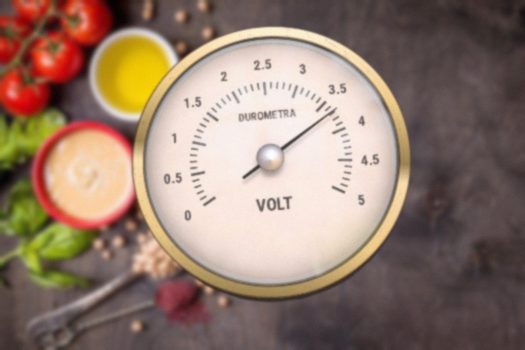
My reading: 3.7 V
